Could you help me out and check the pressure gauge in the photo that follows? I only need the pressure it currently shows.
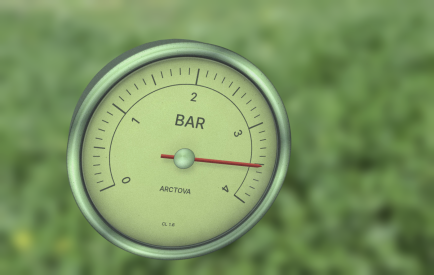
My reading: 3.5 bar
